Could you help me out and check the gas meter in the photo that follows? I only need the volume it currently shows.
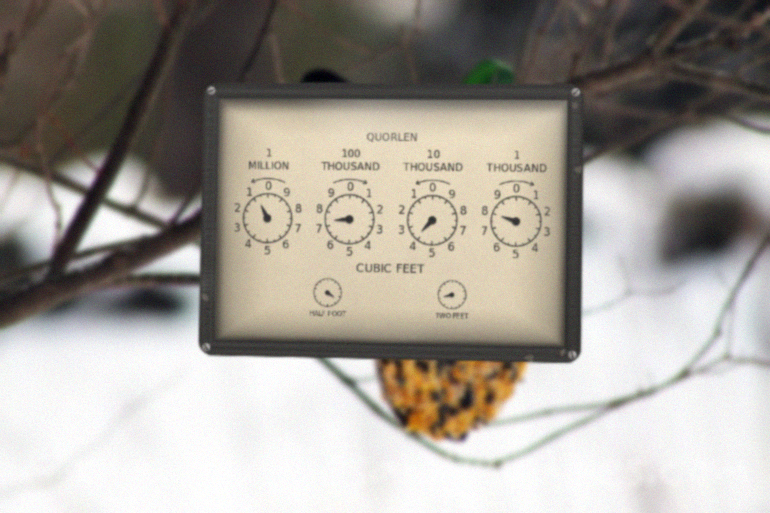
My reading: 73800 ft³
